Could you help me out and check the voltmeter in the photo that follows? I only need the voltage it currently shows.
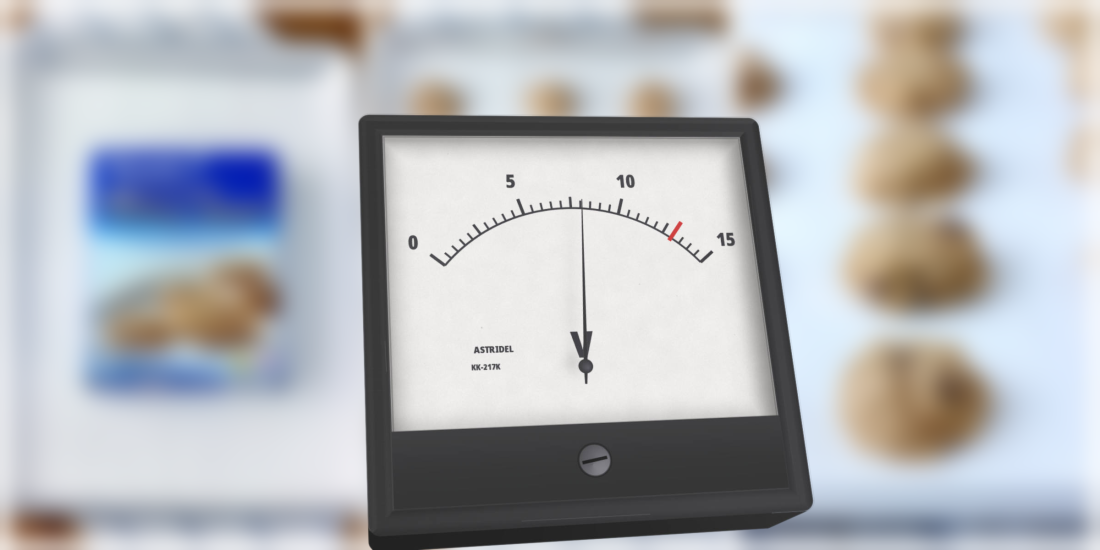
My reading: 8 V
